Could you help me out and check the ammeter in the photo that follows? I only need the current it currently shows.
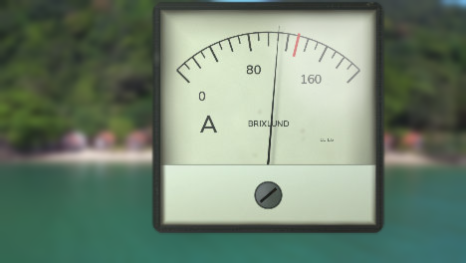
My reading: 110 A
